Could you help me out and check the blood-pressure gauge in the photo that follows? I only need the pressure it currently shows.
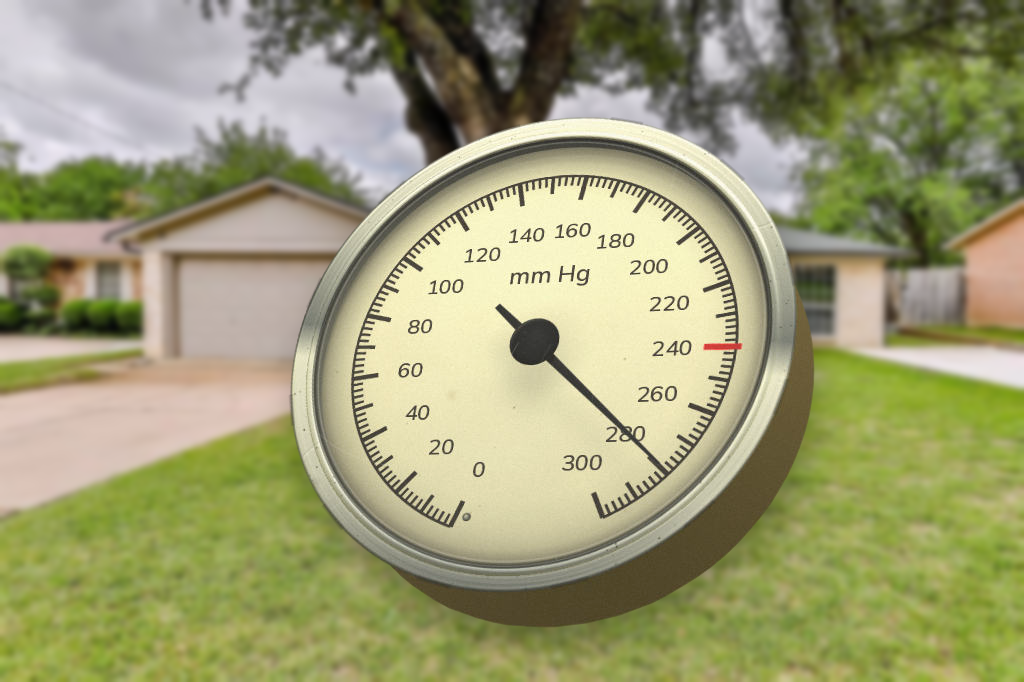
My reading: 280 mmHg
